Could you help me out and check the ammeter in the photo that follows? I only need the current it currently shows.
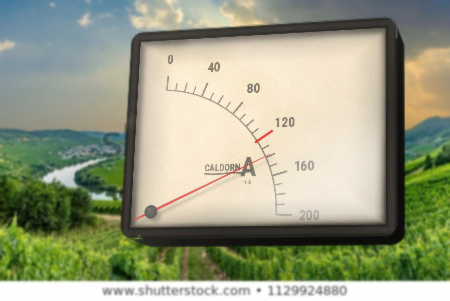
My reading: 140 A
